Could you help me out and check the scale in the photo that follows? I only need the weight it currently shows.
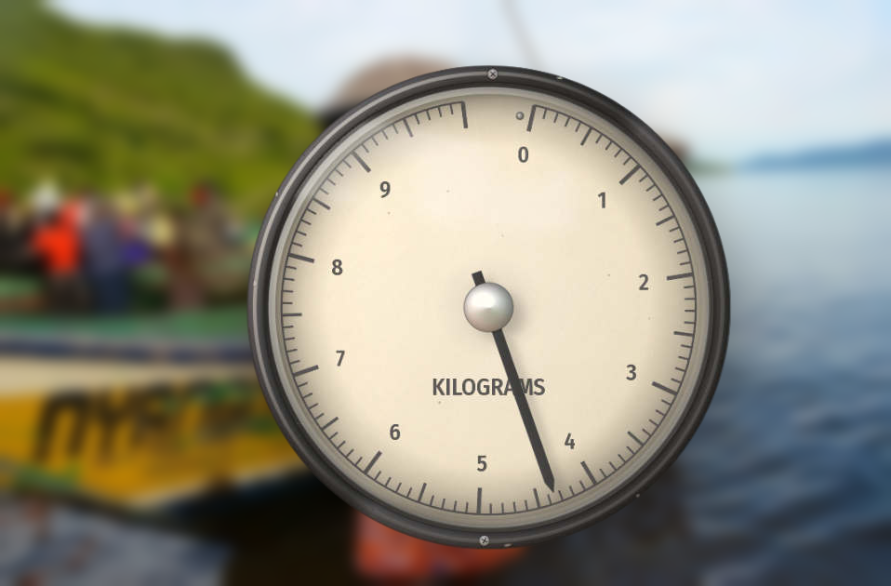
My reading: 4.35 kg
